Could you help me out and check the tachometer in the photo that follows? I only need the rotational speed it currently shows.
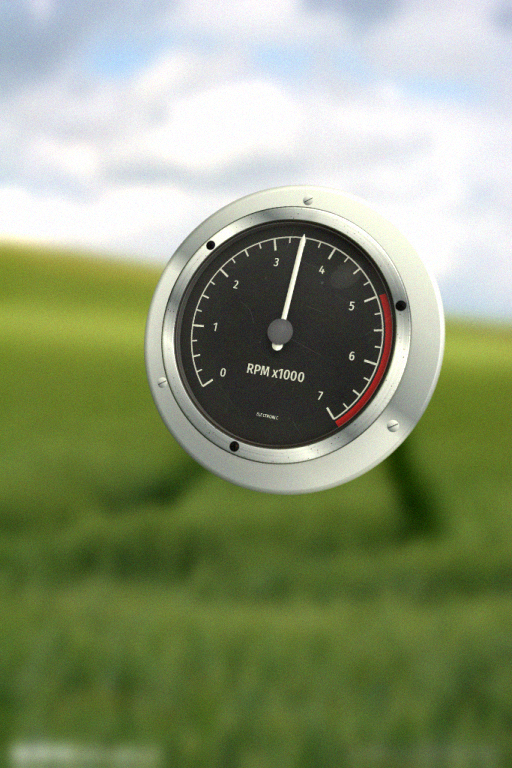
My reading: 3500 rpm
